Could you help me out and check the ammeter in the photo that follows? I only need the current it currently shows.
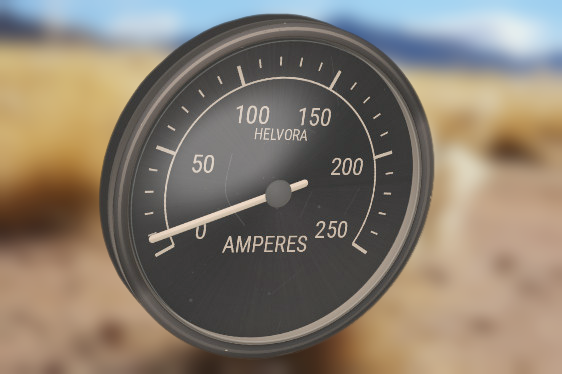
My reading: 10 A
